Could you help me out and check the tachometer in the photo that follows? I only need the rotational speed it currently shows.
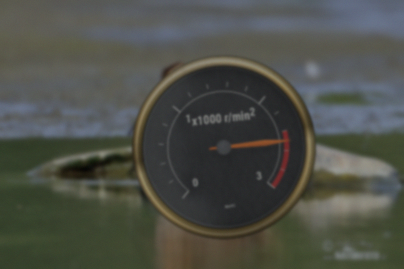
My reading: 2500 rpm
